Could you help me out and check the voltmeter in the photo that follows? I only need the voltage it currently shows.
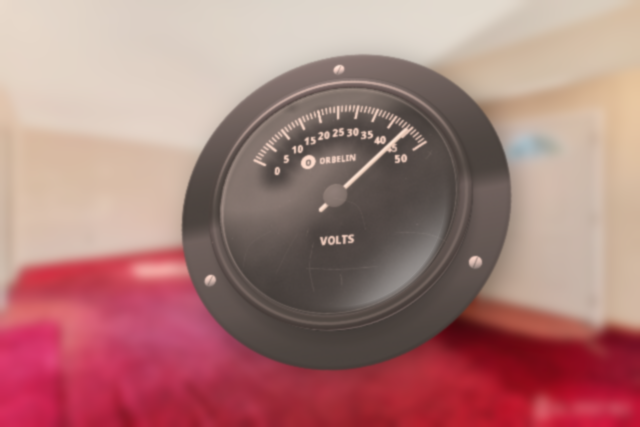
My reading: 45 V
